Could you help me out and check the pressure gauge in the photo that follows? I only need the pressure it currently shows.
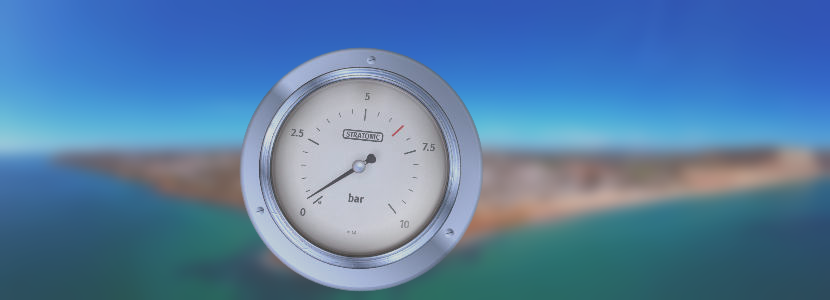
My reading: 0.25 bar
